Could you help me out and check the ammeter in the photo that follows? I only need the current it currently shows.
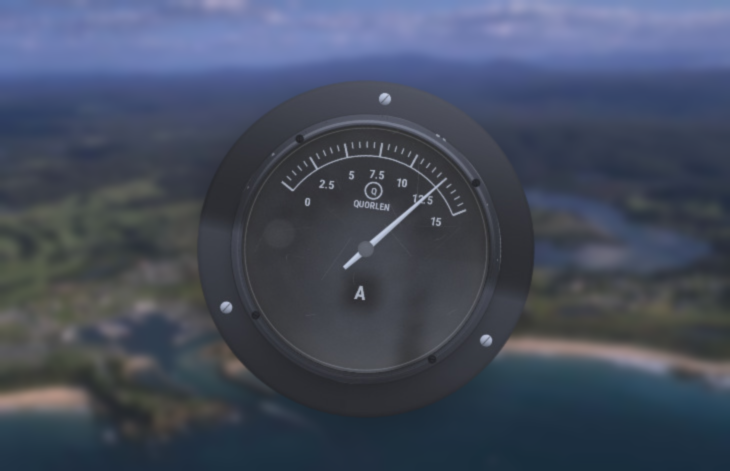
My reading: 12.5 A
